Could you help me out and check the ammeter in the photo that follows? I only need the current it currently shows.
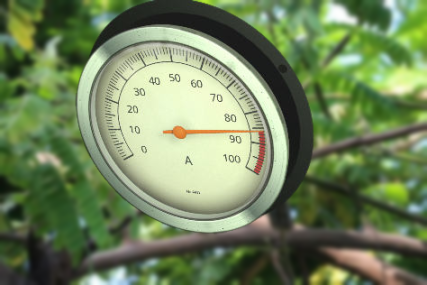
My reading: 85 A
